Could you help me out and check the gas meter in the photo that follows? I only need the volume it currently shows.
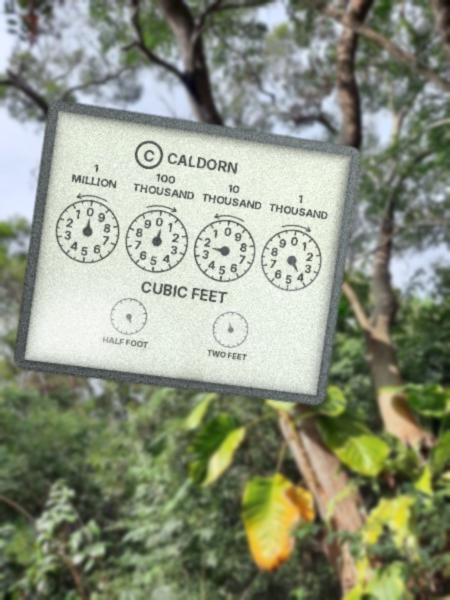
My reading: 2400 ft³
